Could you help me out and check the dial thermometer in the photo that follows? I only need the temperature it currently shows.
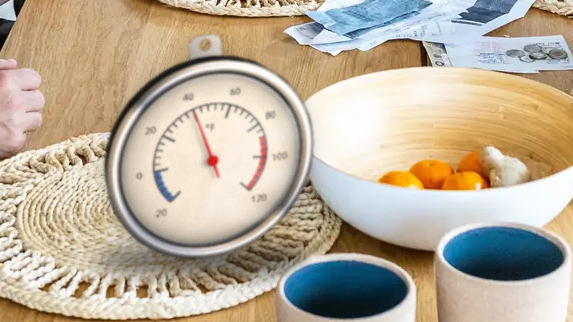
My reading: 40 °F
